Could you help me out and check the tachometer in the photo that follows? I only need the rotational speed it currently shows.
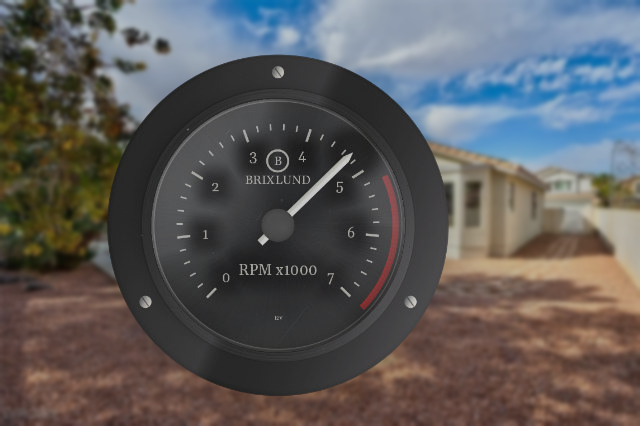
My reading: 4700 rpm
